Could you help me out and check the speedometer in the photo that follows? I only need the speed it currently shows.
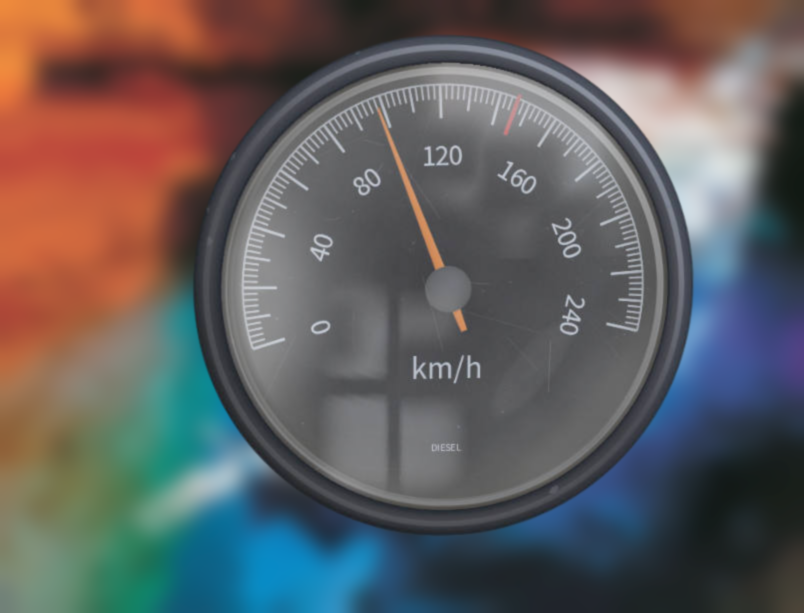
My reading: 98 km/h
